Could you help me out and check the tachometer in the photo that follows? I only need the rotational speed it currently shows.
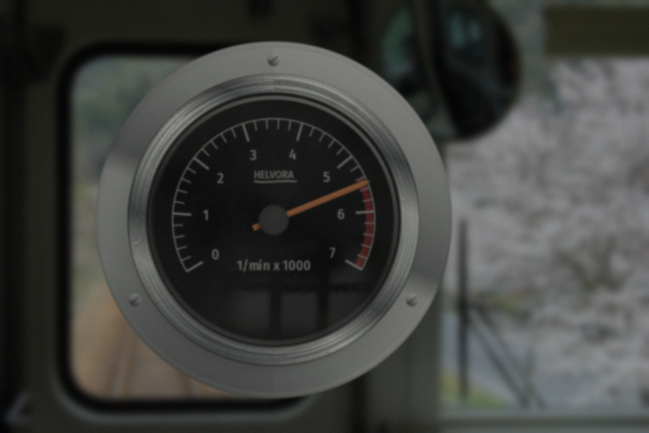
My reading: 5500 rpm
